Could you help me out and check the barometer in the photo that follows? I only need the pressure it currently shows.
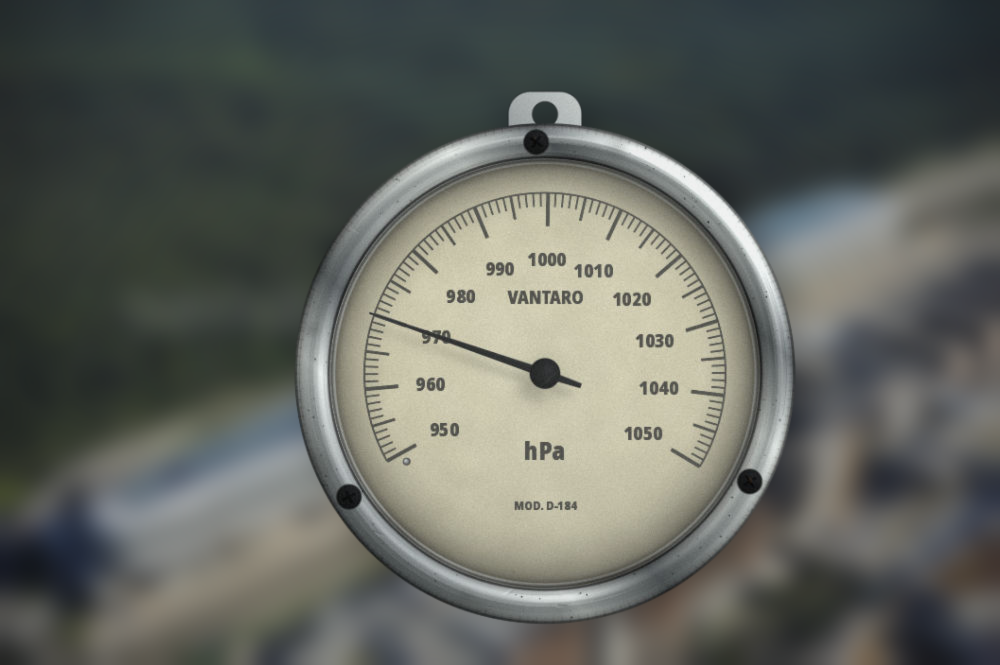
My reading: 970 hPa
